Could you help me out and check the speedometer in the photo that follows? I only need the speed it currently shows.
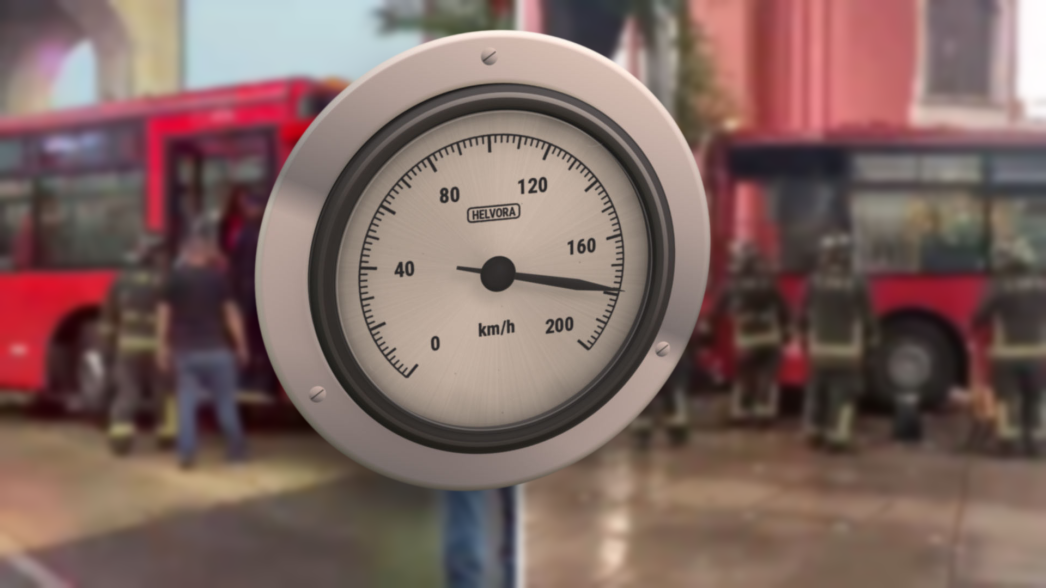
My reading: 178 km/h
